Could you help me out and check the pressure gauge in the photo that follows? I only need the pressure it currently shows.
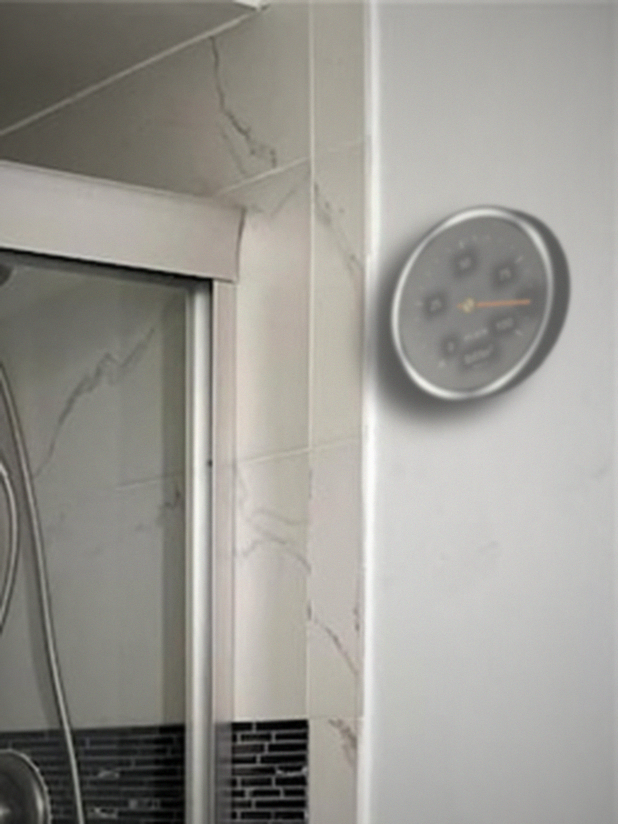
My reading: 90 psi
